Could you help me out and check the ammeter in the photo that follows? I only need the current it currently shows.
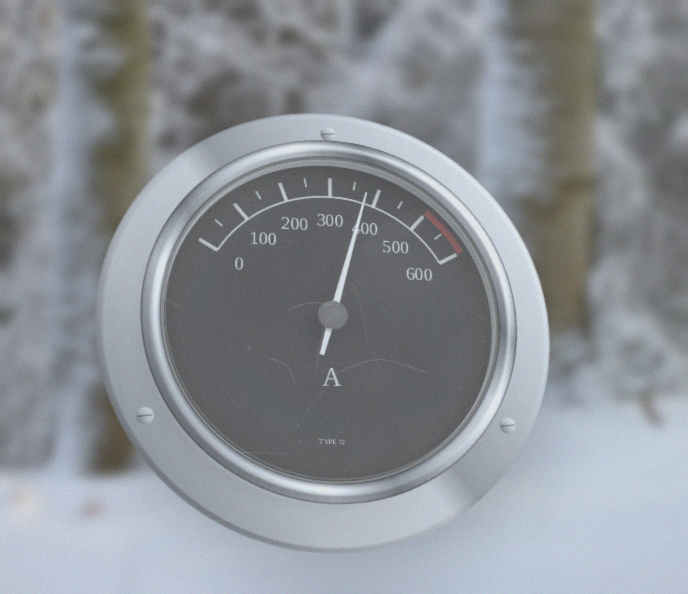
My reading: 375 A
